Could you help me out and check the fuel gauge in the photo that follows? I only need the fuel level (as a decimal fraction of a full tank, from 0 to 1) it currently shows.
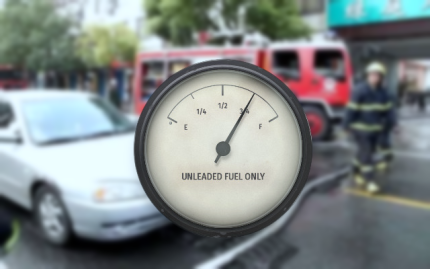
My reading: 0.75
